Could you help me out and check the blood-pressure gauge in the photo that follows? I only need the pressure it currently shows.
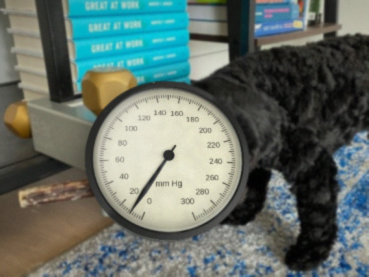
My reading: 10 mmHg
